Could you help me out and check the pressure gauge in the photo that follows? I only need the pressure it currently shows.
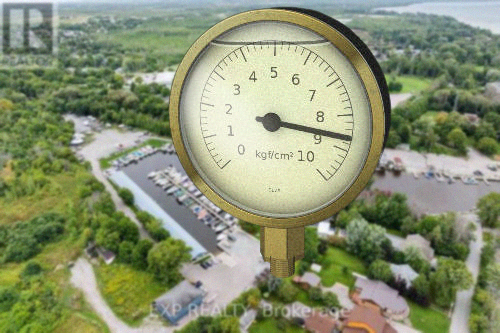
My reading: 8.6 kg/cm²
